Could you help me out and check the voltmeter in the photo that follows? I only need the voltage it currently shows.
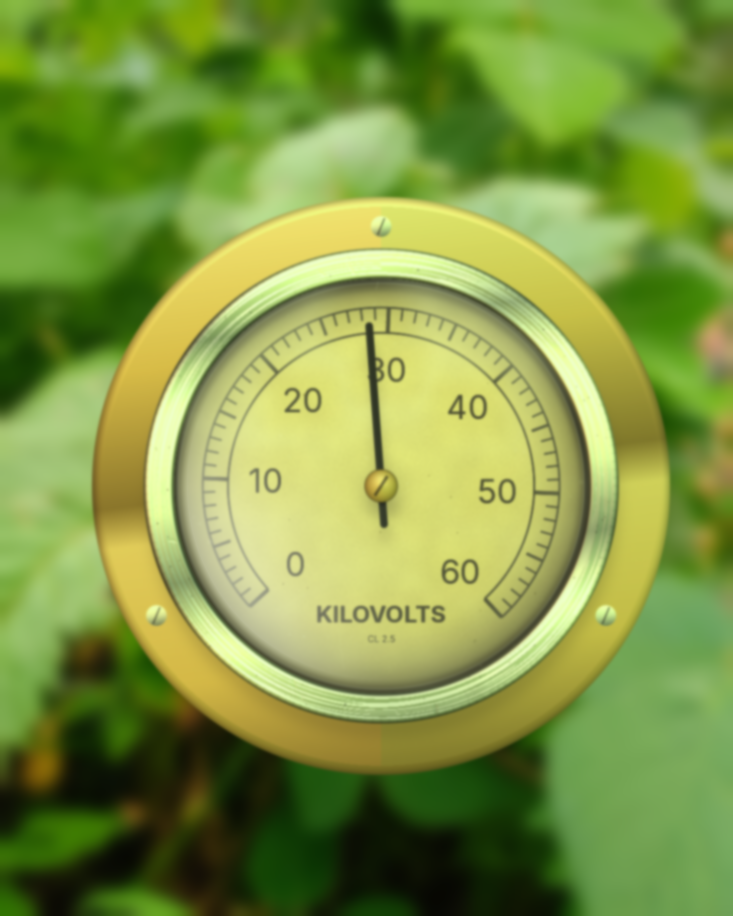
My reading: 28.5 kV
